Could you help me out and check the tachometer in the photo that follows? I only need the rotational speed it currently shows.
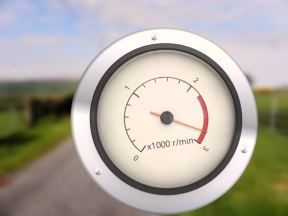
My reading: 2800 rpm
